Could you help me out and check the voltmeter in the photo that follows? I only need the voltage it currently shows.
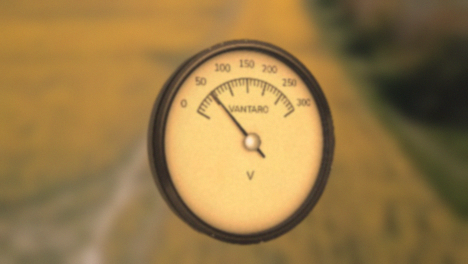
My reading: 50 V
